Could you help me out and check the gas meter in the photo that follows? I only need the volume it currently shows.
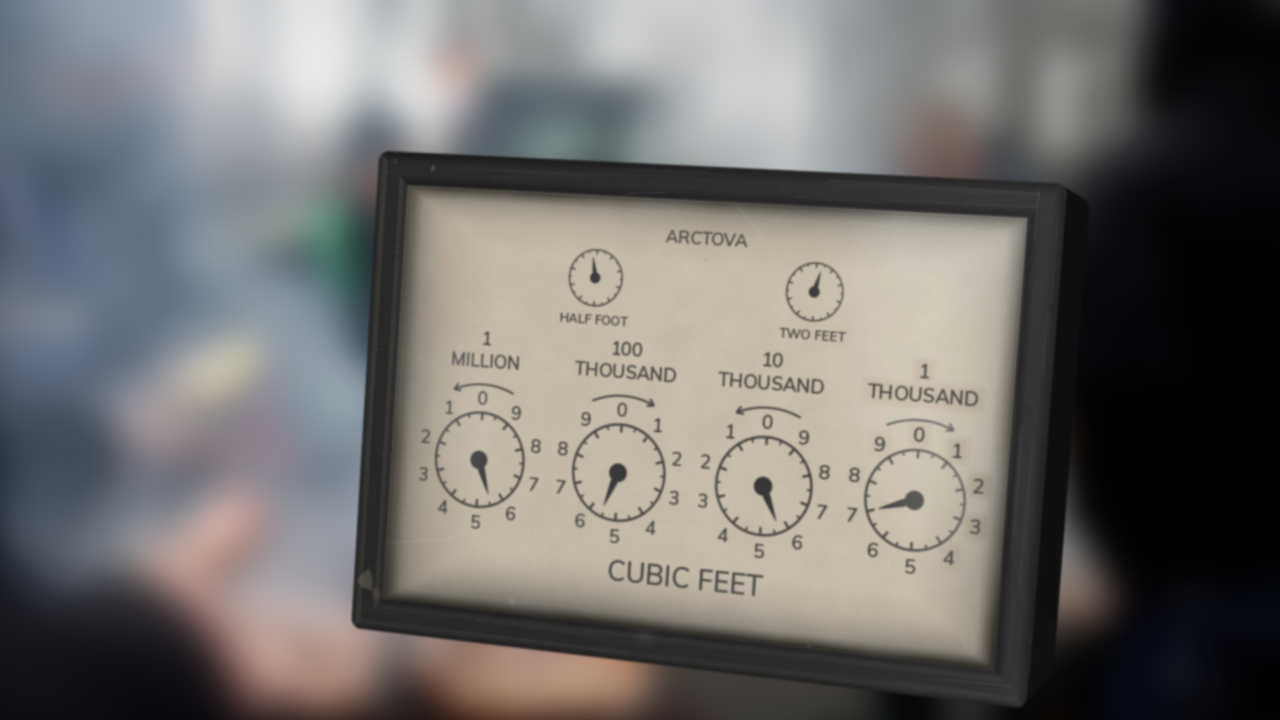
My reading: 555700 ft³
